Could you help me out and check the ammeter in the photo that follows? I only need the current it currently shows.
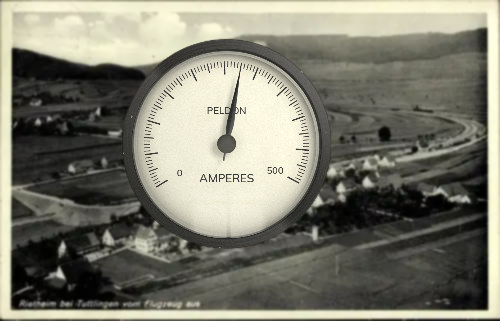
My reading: 275 A
